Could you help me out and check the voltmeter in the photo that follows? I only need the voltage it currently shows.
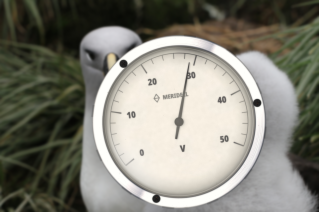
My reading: 29 V
